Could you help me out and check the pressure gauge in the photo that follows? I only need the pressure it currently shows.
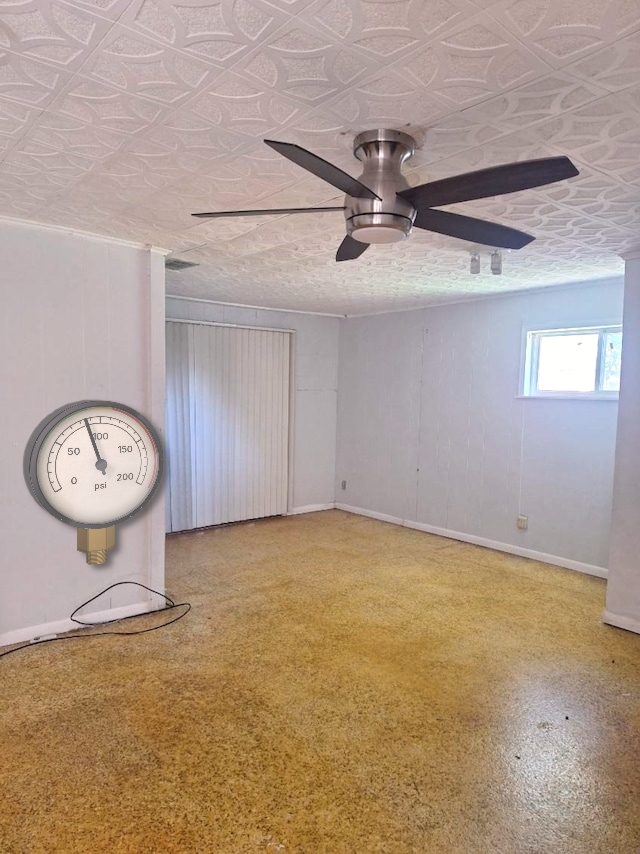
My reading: 85 psi
